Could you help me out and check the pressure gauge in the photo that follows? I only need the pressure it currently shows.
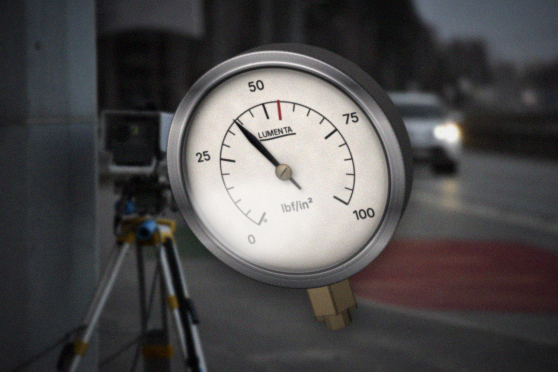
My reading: 40 psi
